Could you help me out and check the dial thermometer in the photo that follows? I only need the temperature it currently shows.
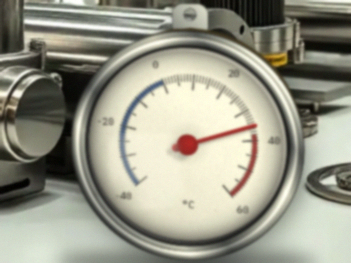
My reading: 35 °C
